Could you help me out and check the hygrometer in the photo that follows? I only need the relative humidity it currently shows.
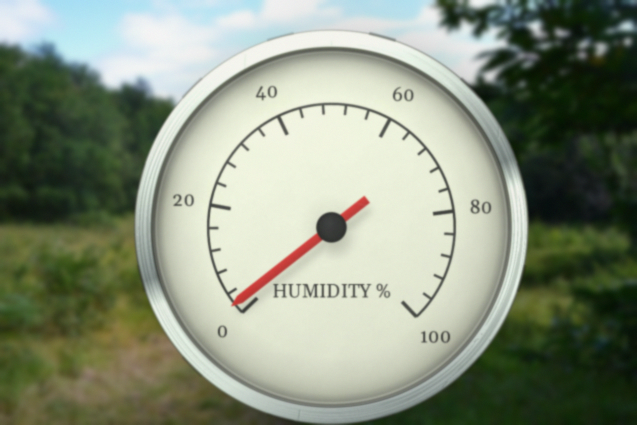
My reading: 2 %
